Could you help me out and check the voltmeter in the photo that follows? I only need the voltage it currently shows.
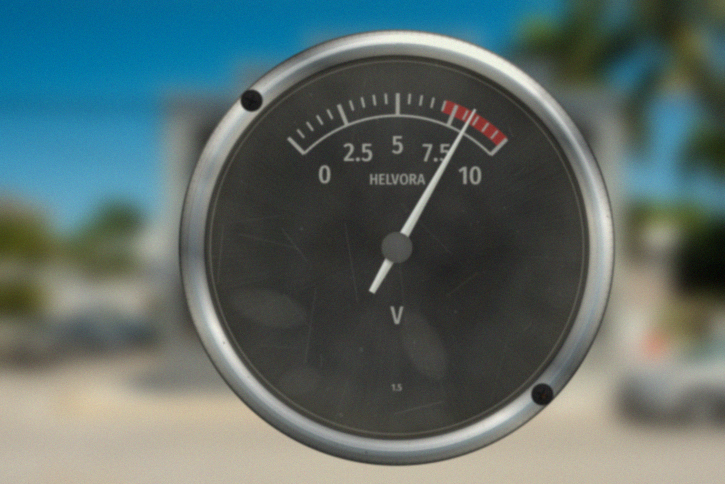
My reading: 8.25 V
